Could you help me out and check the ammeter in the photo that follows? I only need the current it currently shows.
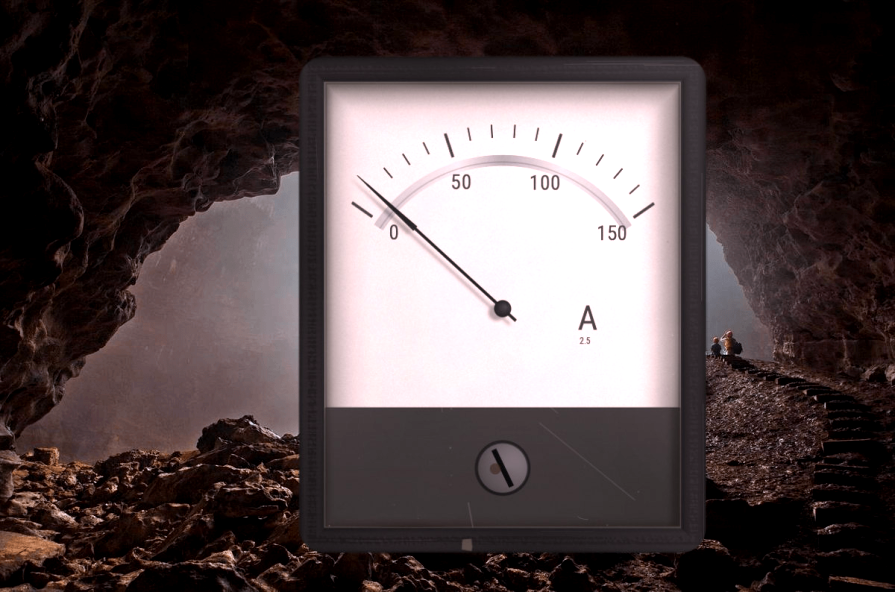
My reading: 10 A
